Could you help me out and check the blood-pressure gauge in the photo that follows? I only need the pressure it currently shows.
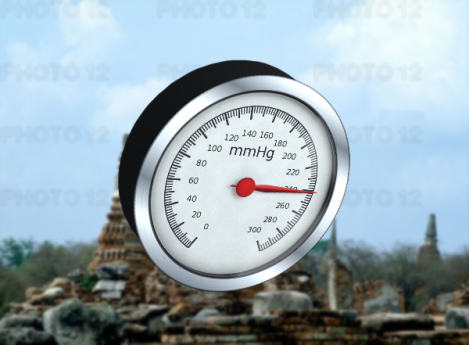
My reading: 240 mmHg
